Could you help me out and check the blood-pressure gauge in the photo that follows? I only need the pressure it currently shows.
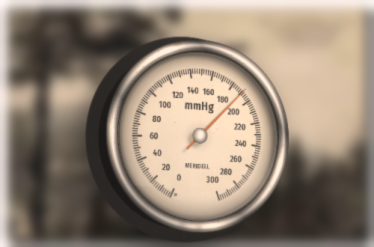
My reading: 190 mmHg
